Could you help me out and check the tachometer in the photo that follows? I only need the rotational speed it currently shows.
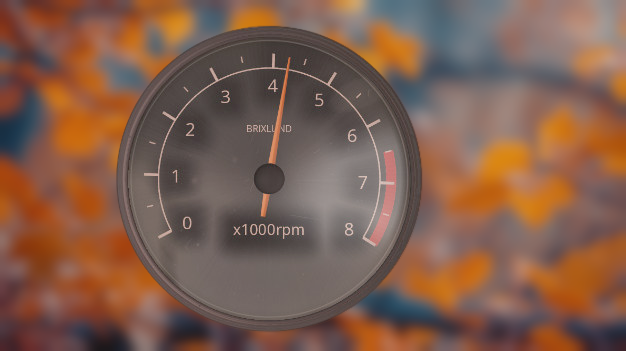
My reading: 4250 rpm
